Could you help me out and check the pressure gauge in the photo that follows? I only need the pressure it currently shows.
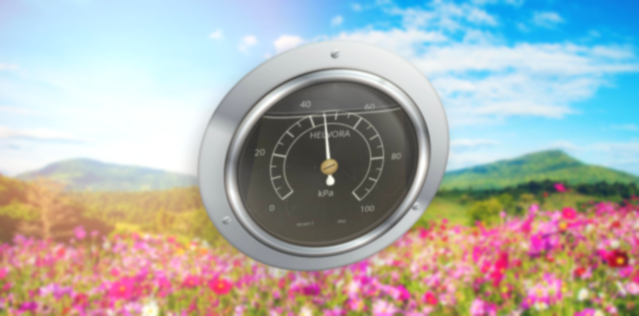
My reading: 45 kPa
